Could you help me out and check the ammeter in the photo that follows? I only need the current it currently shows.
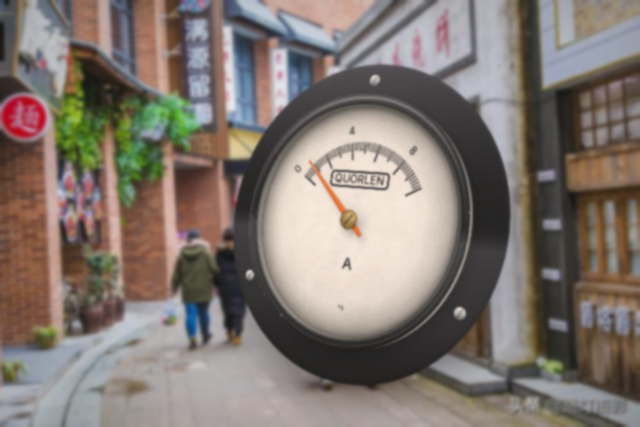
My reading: 1 A
